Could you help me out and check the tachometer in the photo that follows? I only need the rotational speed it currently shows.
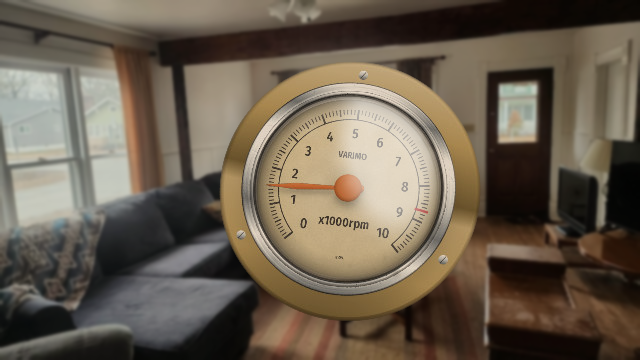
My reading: 1500 rpm
